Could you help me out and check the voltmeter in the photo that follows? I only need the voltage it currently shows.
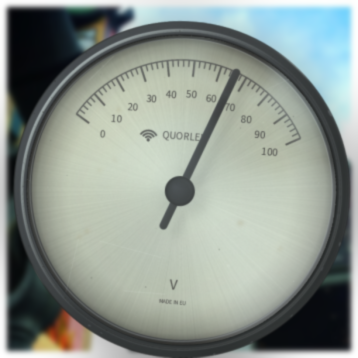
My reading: 66 V
